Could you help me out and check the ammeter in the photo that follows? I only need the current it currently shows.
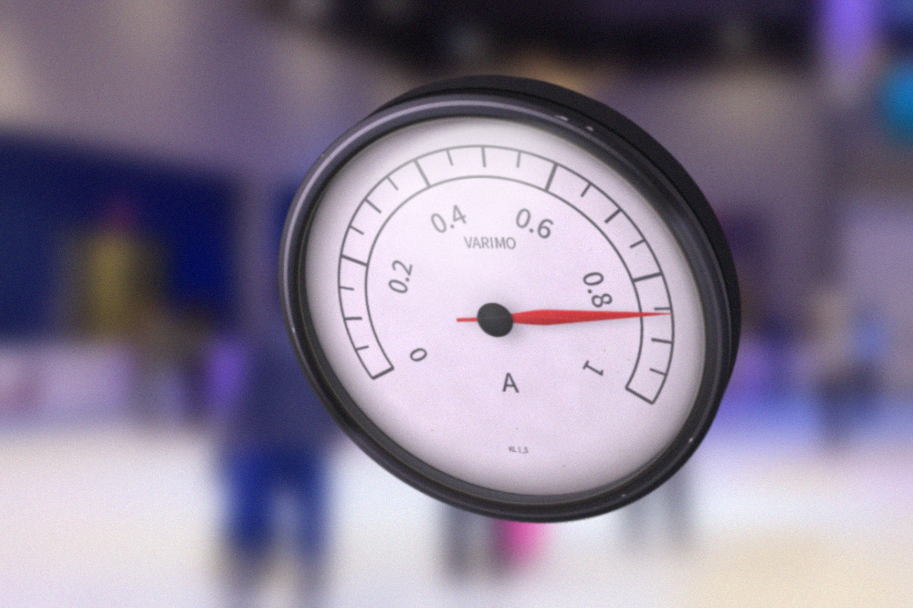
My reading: 0.85 A
